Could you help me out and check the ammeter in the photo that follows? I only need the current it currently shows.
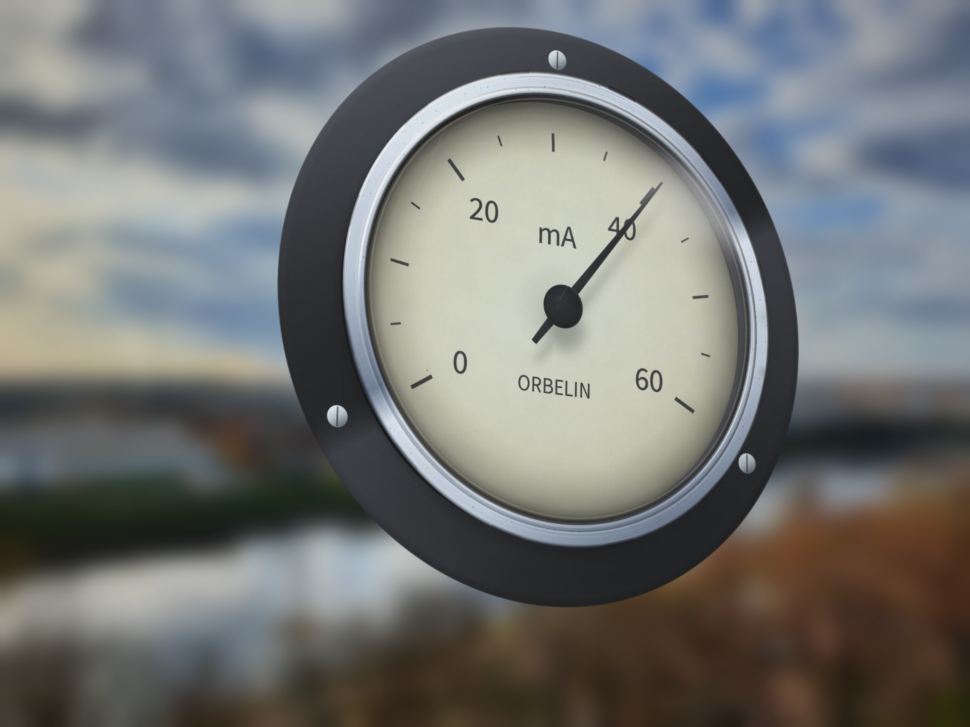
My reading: 40 mA
